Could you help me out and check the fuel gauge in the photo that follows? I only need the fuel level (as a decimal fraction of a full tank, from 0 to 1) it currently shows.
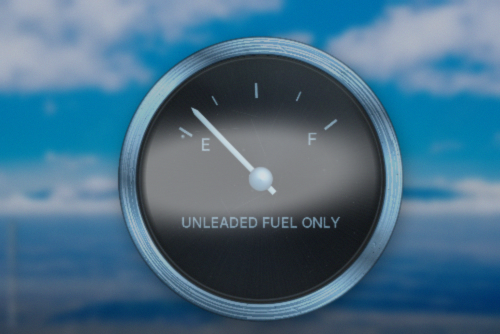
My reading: 0.125
